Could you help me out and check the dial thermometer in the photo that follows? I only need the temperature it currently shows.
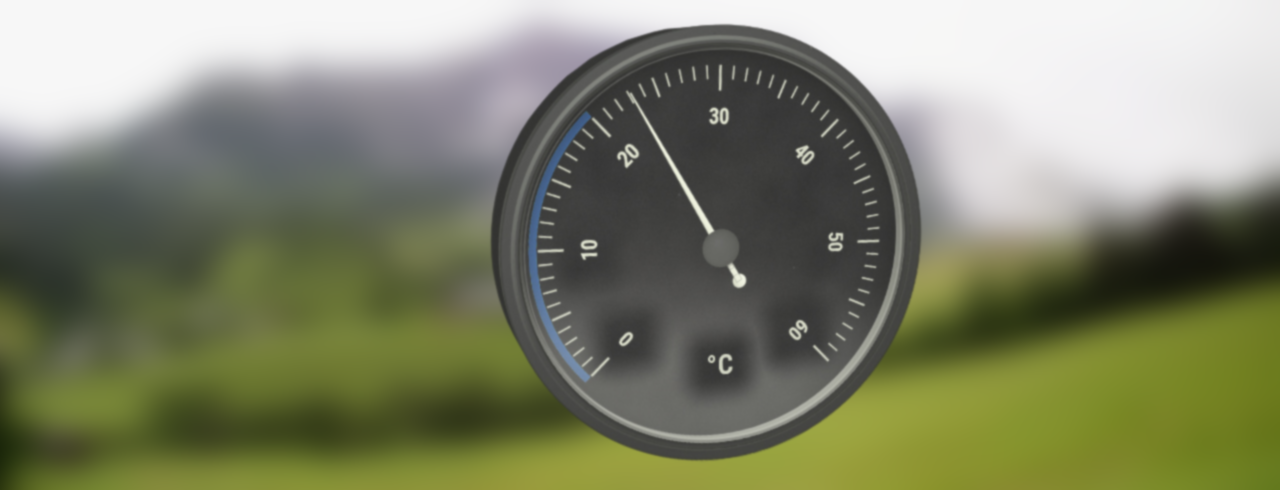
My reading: 23 °C
